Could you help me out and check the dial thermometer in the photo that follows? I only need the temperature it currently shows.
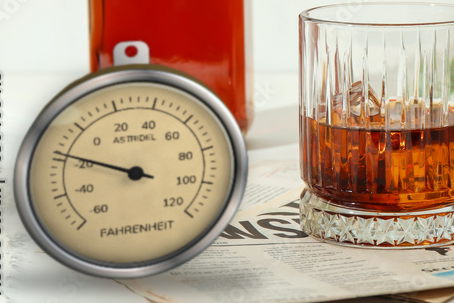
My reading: -16 °F
